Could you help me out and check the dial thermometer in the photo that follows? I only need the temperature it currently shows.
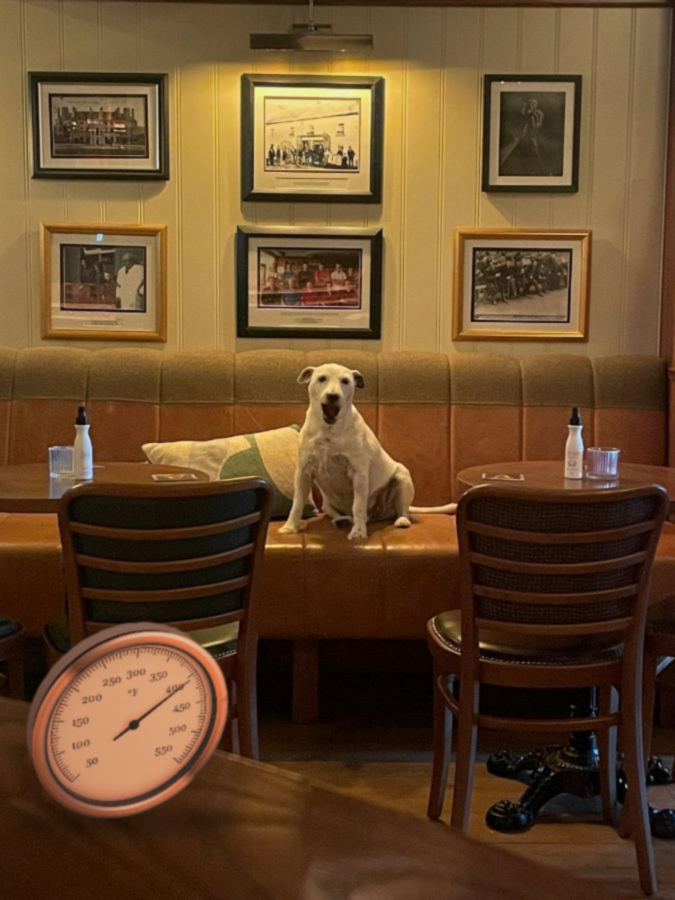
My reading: 400 °F
